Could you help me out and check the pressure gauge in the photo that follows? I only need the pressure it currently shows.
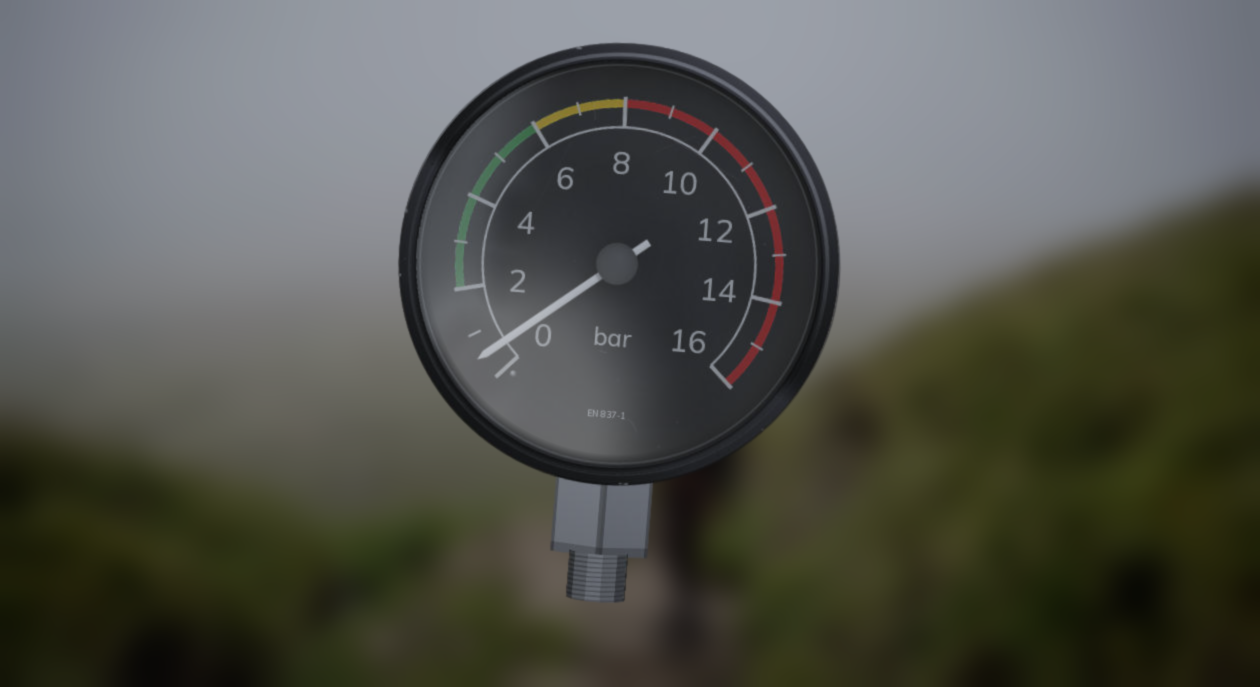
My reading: 0.5 bar
